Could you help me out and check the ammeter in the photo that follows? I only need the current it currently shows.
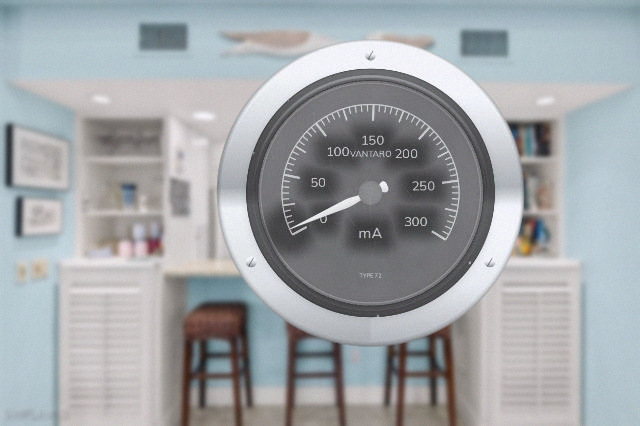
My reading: 5 mA
